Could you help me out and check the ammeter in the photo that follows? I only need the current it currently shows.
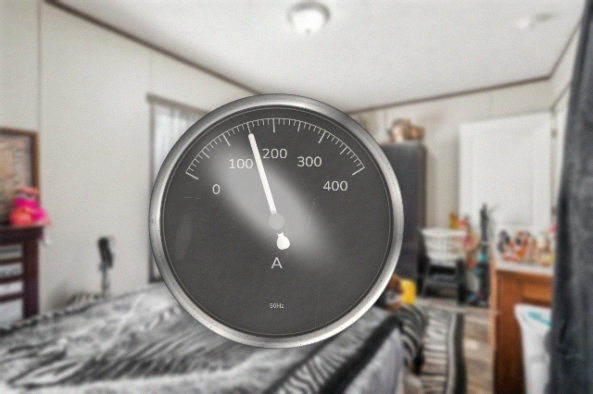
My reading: 150 A
